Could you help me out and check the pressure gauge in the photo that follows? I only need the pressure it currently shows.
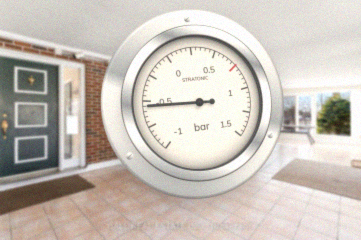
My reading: -0.55 bar
